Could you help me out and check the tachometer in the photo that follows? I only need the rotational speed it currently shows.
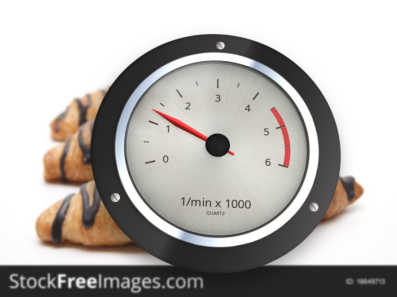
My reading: 1250 rpm
